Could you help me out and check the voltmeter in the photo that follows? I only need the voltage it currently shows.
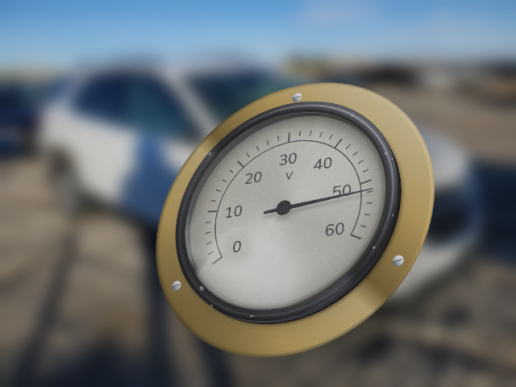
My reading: 52 V
